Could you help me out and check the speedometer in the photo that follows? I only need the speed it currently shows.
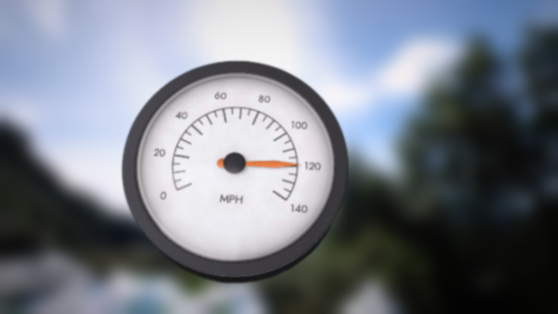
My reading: 120 mph
